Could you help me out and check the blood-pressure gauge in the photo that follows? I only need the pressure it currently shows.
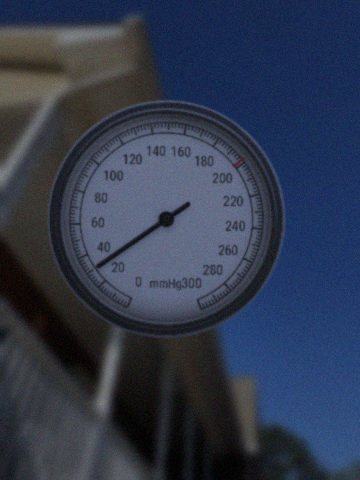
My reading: 30 mmHg
